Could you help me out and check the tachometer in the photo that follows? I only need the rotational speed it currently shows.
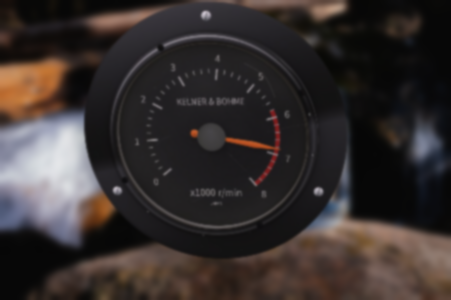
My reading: 6800 rpm
